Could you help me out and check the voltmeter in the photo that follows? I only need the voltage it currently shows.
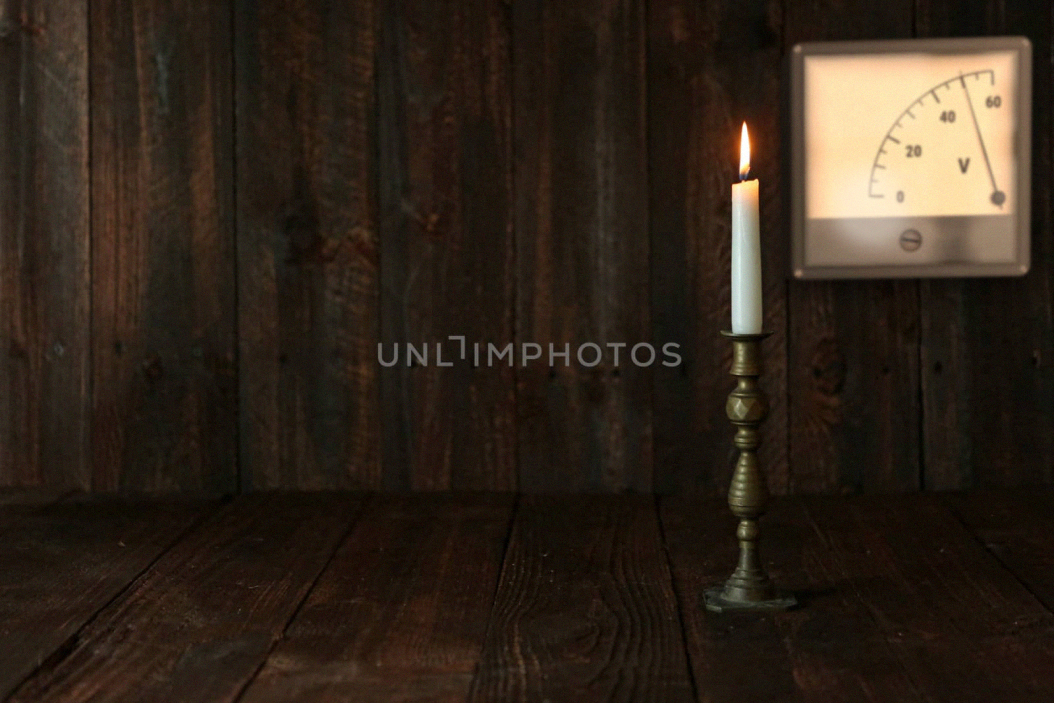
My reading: 50 V
